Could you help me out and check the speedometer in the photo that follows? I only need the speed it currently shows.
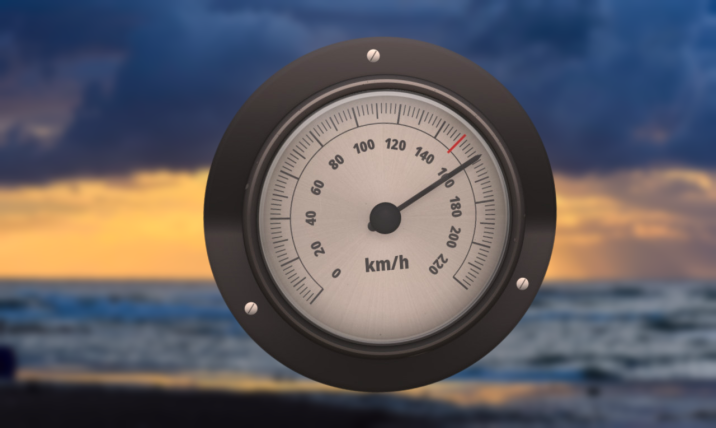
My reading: 160 km/h
